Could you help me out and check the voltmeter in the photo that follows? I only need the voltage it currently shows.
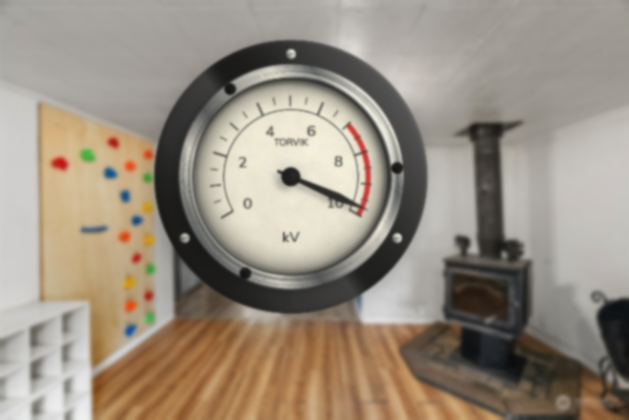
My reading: 9.75 kV
